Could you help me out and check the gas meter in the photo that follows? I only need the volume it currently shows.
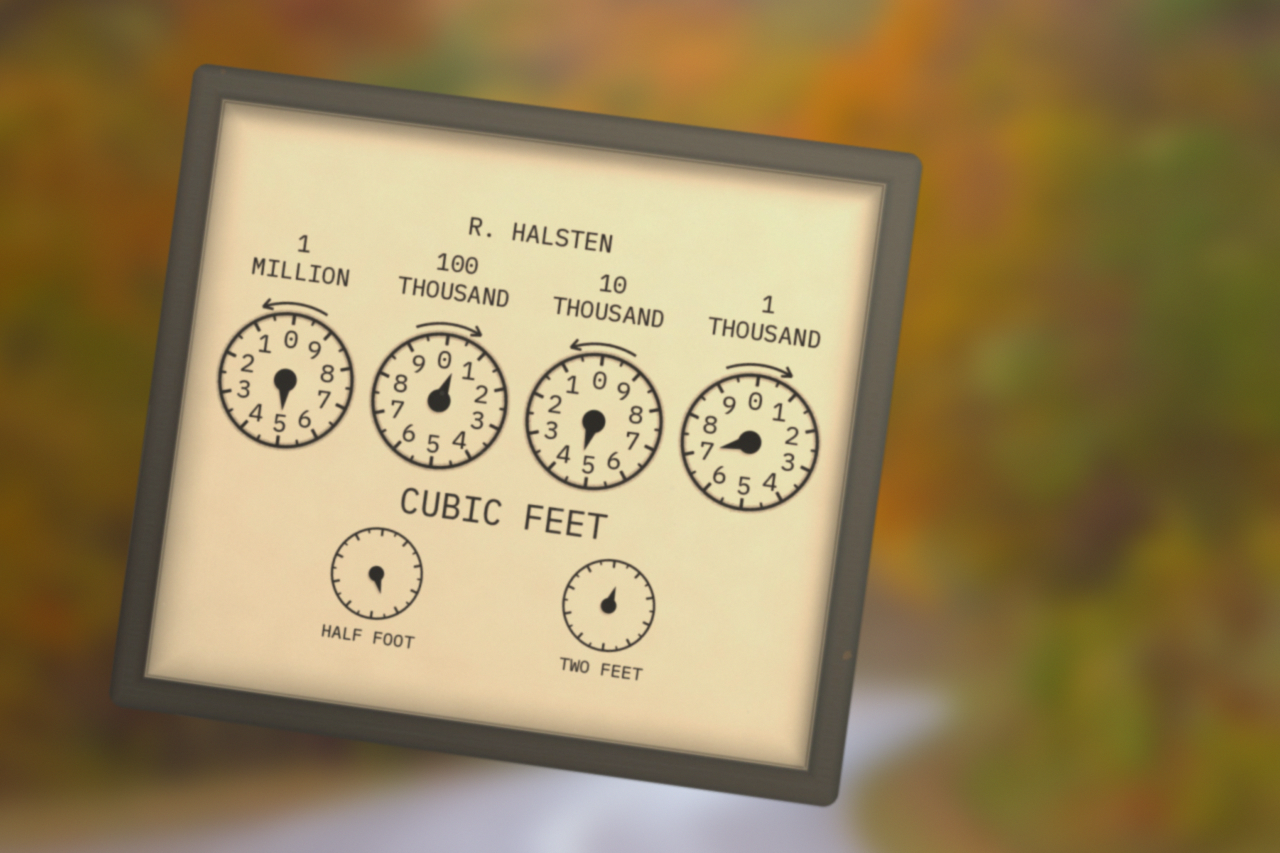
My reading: 504700 ft³
